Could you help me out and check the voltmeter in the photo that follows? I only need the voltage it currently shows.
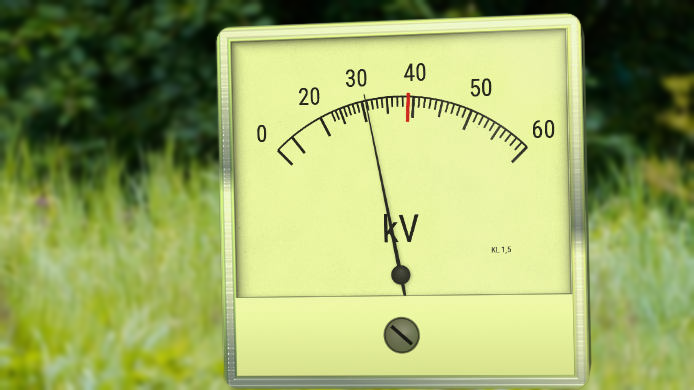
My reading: 31 kV
